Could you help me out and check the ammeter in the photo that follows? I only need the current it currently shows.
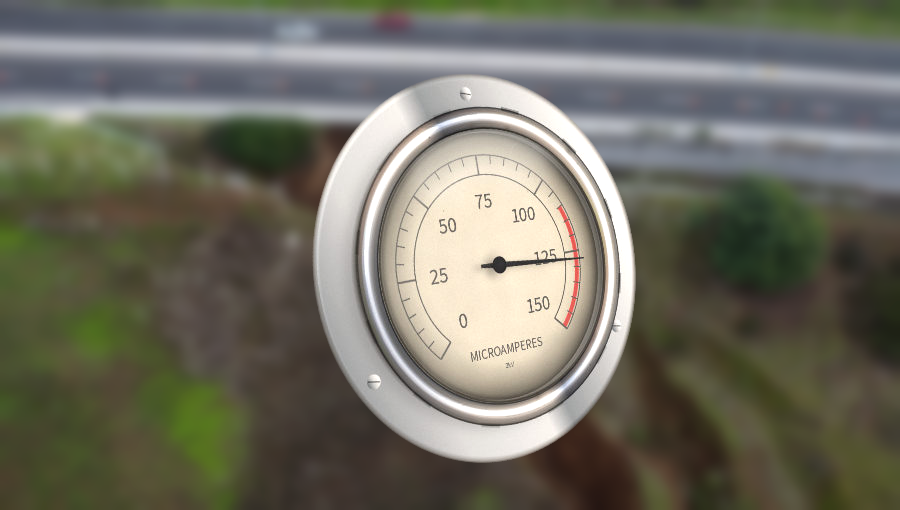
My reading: 127.5 µA
